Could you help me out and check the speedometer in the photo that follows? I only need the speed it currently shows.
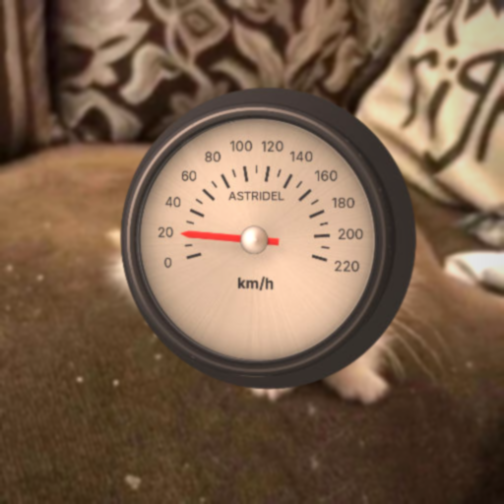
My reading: 20 km/h
